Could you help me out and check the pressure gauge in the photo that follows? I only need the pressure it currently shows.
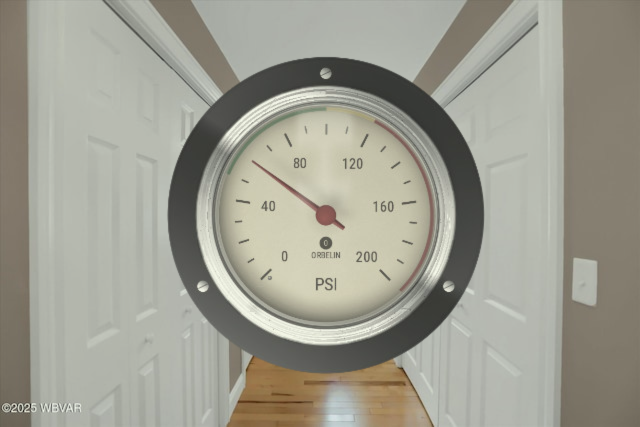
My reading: 60 psi
